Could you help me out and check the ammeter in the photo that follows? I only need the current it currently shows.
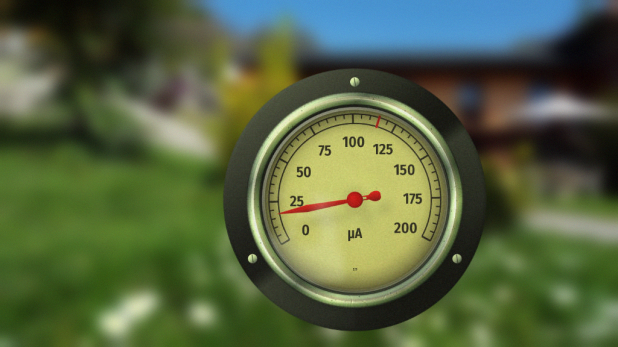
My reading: 17.5 µA
